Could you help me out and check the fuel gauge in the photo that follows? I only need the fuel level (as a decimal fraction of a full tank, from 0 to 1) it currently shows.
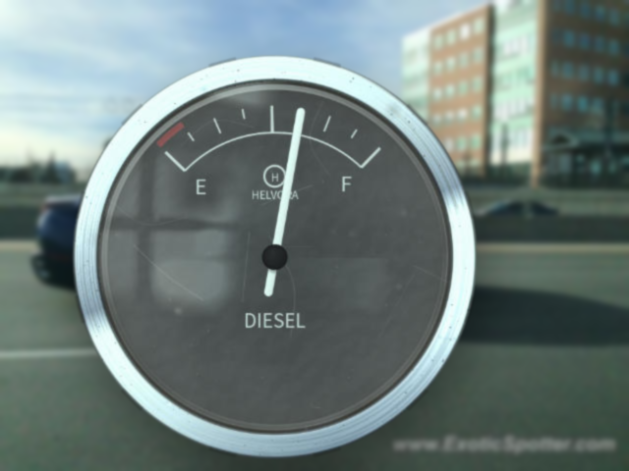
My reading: 0.625
